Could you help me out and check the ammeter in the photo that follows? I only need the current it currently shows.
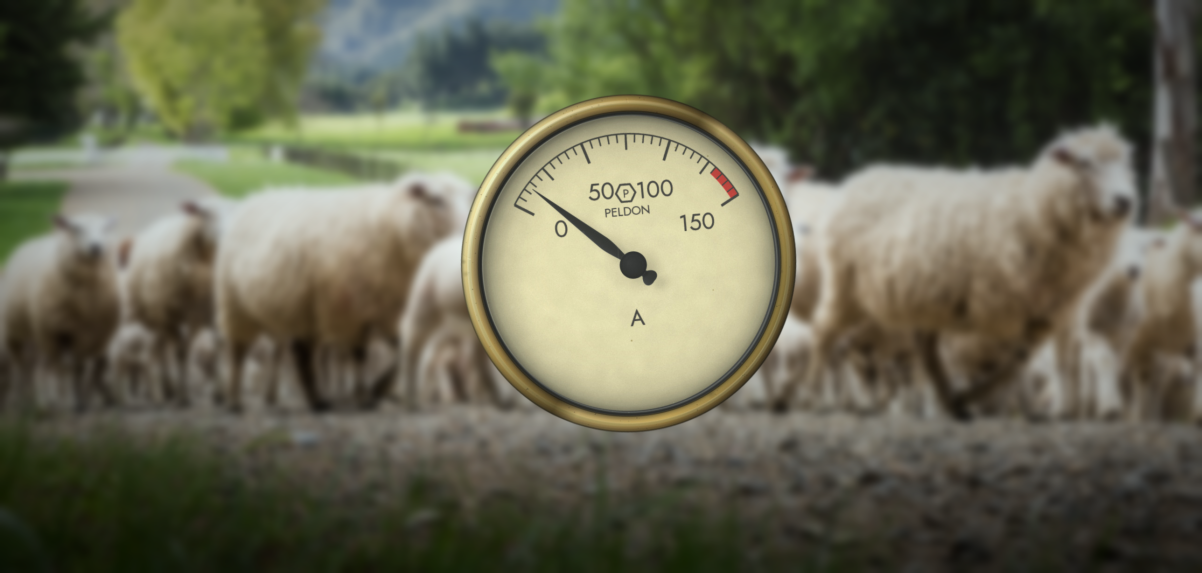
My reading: 12.5 A
